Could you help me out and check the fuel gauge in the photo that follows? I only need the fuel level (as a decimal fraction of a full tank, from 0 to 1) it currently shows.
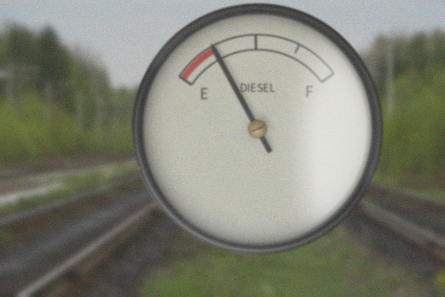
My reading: 0.25
